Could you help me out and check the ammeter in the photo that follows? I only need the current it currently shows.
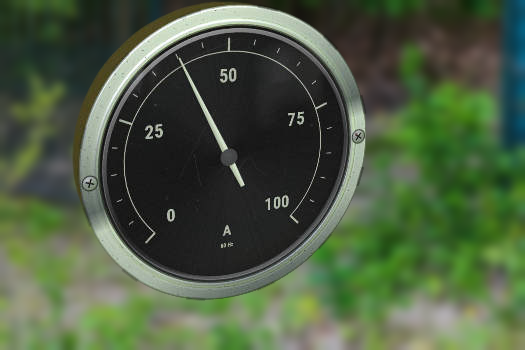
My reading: 40 A
